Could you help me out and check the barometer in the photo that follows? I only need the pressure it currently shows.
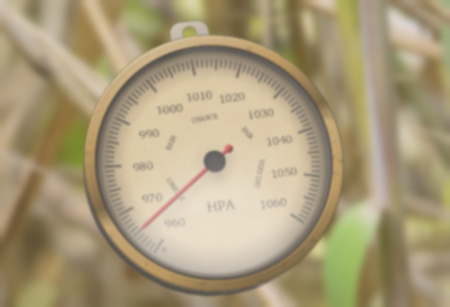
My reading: 965 hPa
